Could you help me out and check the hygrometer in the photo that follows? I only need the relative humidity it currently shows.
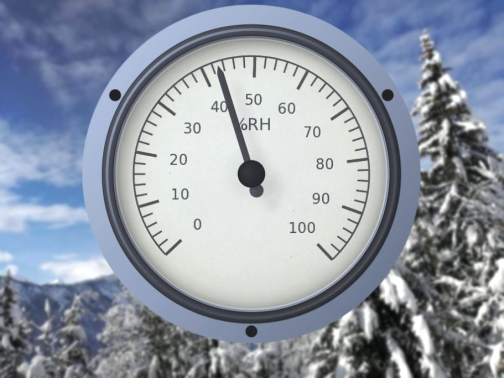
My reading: 43 %
